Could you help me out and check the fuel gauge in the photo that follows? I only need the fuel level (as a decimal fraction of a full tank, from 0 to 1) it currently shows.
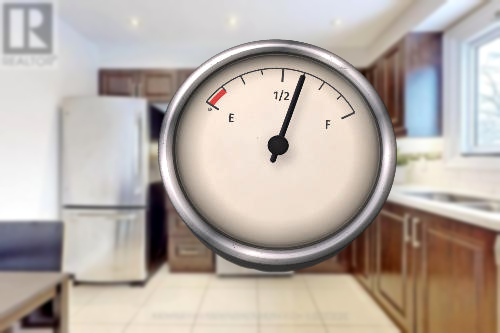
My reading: 0.625
